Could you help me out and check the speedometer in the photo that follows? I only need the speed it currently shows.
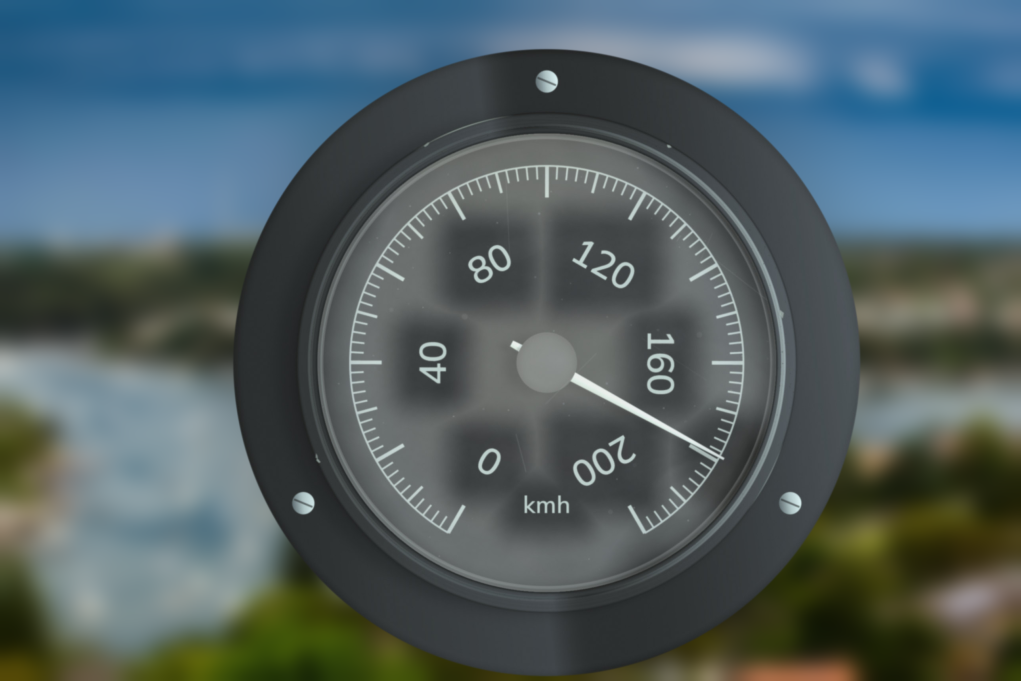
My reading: 179 km/h
